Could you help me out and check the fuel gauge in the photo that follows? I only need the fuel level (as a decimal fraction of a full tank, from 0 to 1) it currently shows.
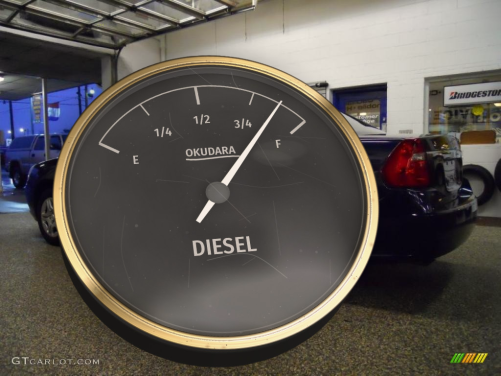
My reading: 0.875
